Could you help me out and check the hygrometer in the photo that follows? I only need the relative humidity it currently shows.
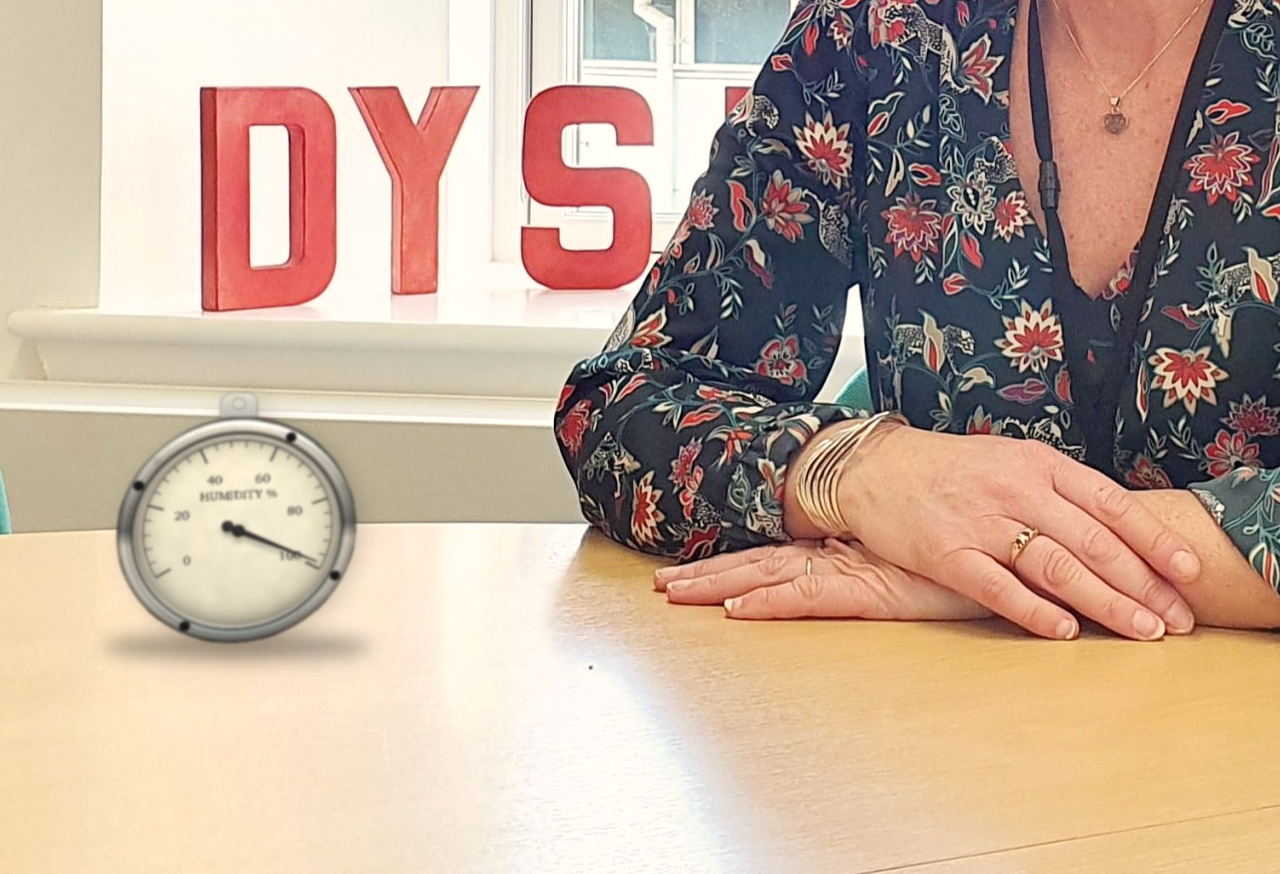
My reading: 98 %
